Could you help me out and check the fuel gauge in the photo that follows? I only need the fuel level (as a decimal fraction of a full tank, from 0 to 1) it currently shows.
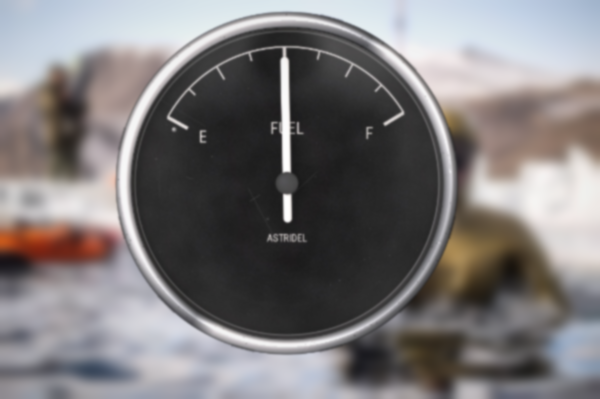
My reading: 0.5
